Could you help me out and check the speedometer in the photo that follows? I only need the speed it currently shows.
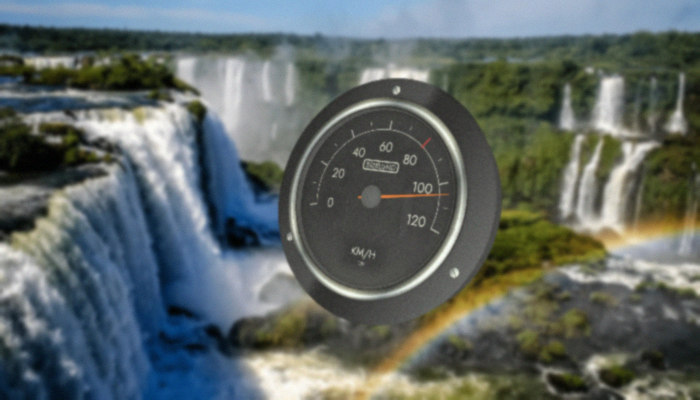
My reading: 105 km/h
